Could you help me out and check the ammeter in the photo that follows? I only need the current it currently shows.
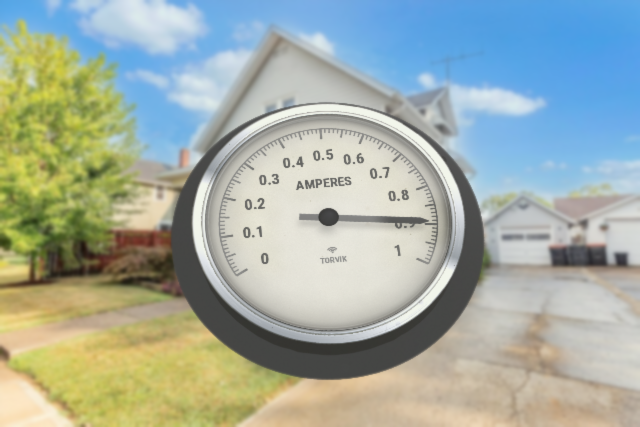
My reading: 0.9 A
